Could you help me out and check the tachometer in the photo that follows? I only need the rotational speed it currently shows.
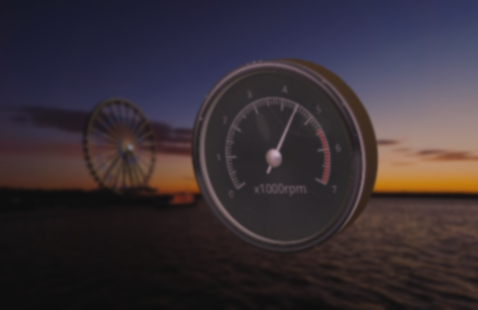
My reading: 4500 rpm
